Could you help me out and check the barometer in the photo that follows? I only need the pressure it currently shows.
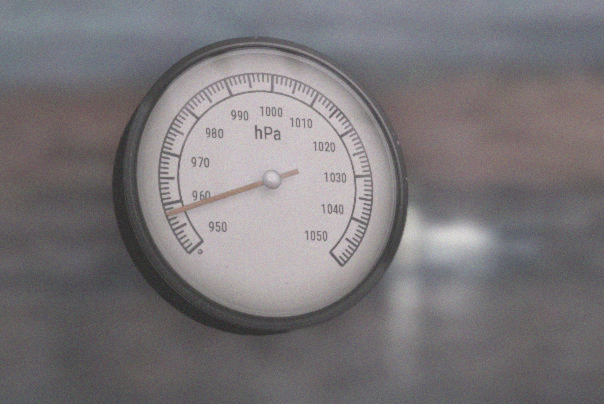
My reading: 958 hPa
